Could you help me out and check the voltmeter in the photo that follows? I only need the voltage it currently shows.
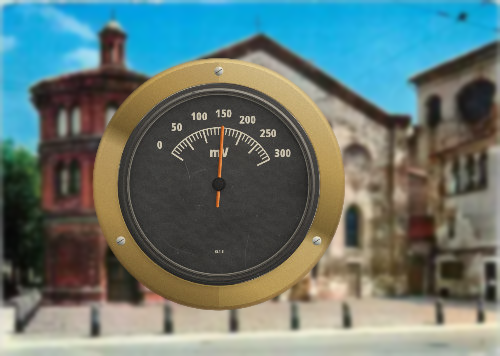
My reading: 150 mV
